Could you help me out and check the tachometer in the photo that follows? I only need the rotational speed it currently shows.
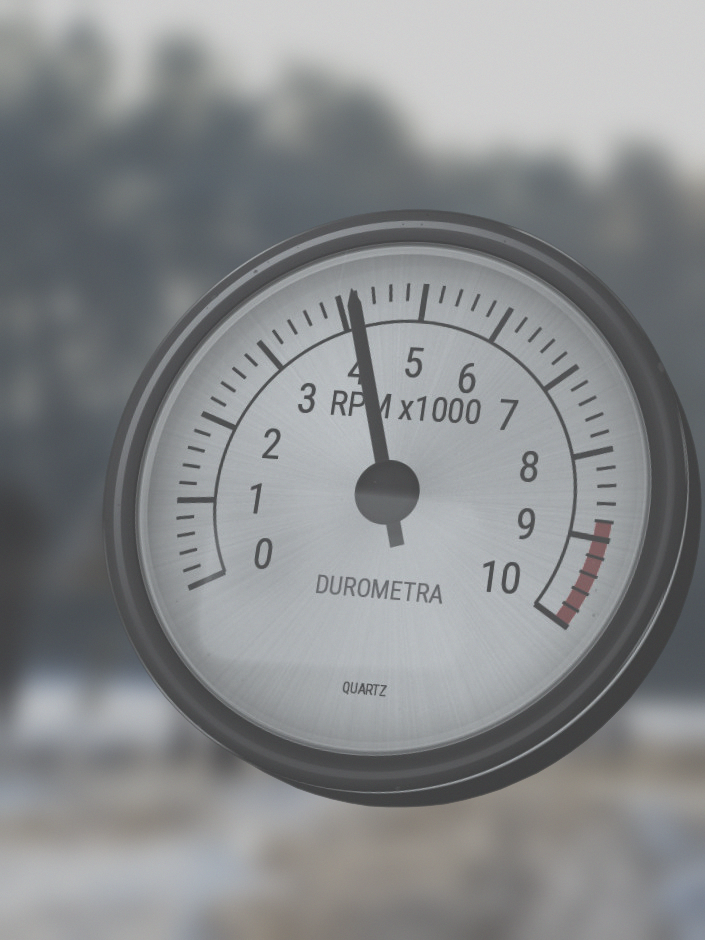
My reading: 4200 rpm
